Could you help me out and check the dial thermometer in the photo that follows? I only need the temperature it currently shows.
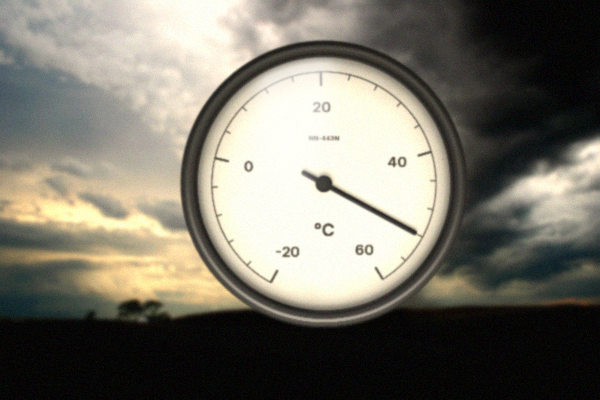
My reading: 52 °C
